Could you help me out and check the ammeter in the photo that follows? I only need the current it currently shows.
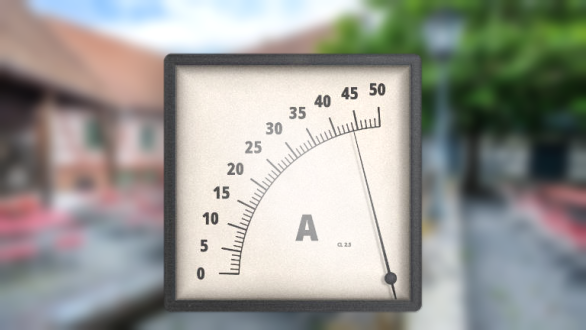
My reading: 44 A
